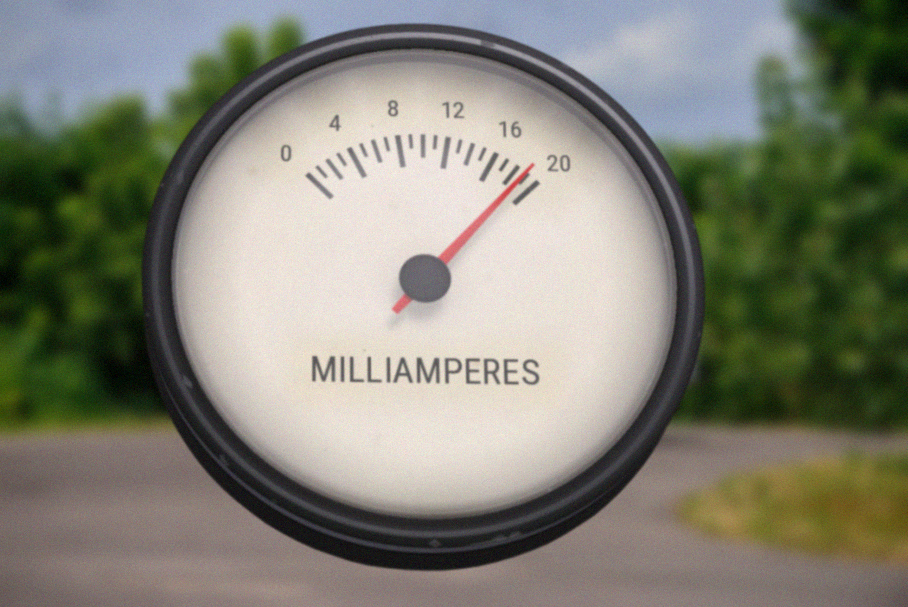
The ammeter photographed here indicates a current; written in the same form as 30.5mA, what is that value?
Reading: 19mA
